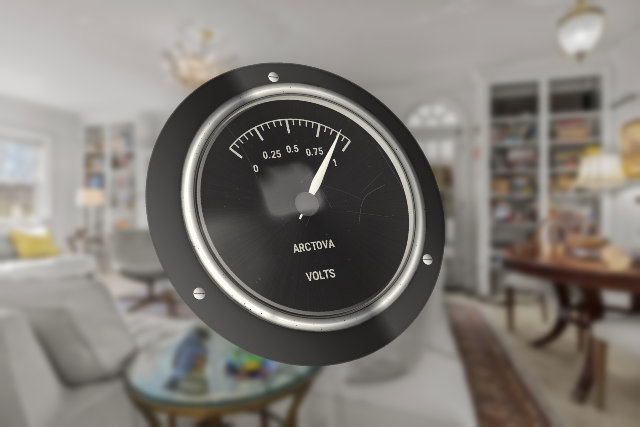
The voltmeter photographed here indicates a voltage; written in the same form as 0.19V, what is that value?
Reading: 0.9V
